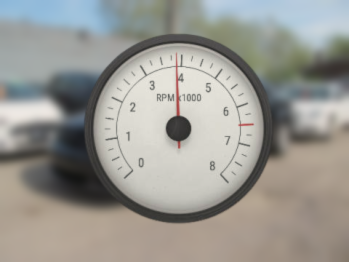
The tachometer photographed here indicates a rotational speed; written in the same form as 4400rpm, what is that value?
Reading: 3875rpm
